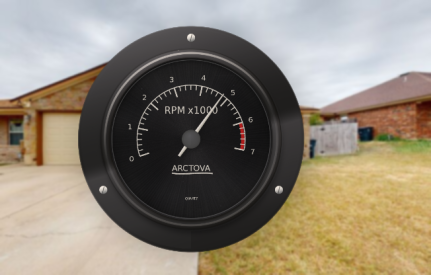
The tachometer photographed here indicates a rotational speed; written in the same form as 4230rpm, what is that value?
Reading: 4800rpm
